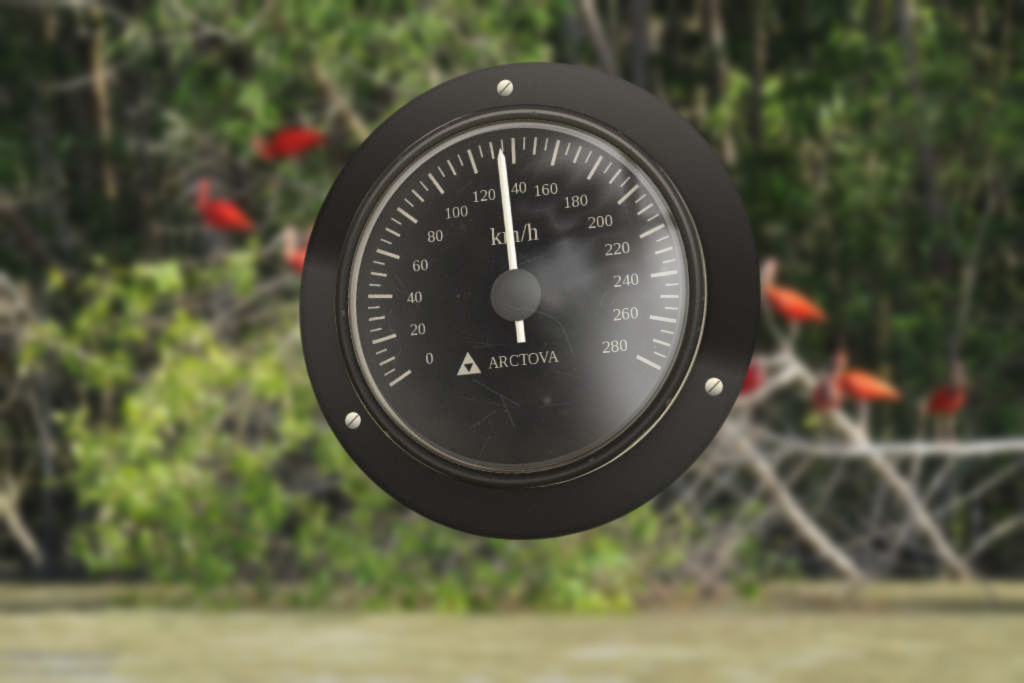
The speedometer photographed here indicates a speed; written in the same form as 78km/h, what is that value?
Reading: 135km/h
